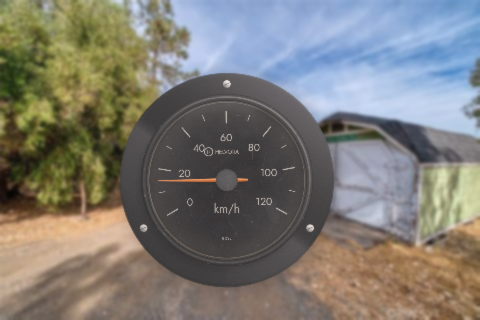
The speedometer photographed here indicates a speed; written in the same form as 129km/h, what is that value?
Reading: 15km/h
